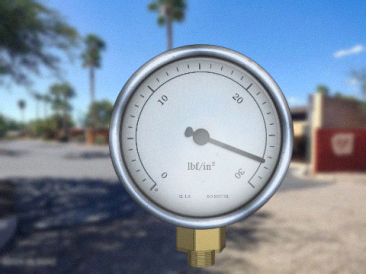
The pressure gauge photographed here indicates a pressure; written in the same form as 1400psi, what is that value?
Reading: 27.5psi
